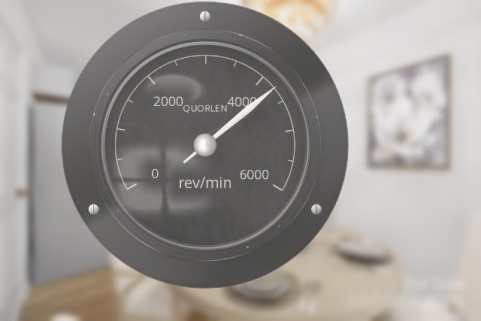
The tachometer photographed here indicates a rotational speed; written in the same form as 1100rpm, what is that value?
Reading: 4250rpm
